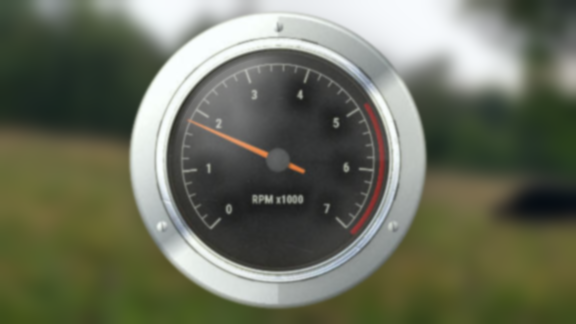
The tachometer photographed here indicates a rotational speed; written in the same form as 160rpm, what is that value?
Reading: 1800rpm
